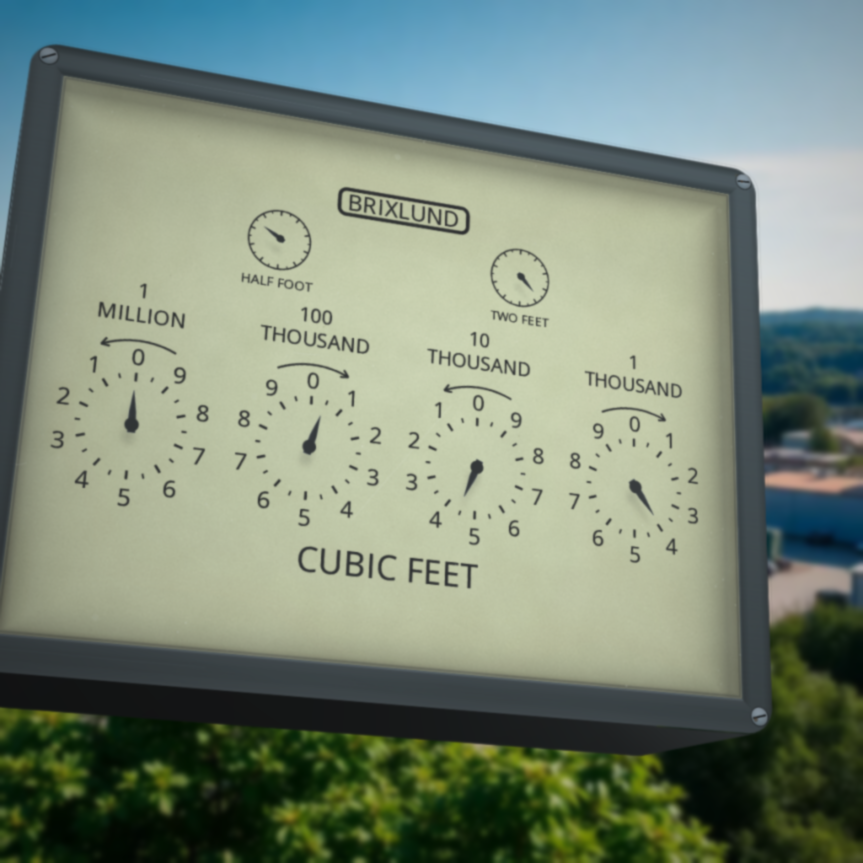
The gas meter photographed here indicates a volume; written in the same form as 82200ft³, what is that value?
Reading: 4400ft³
